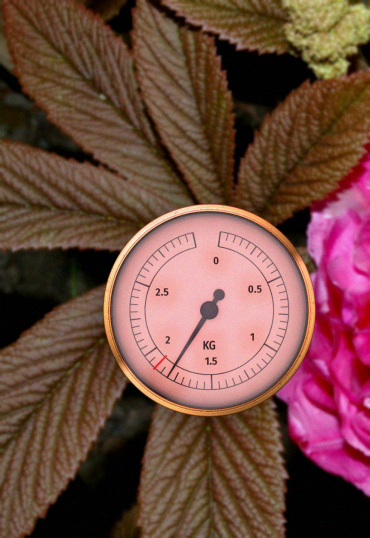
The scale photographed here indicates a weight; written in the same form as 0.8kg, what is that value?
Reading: 1.8kg
